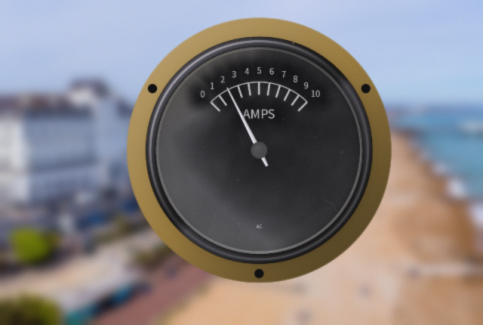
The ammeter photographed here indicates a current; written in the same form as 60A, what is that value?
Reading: 2A
